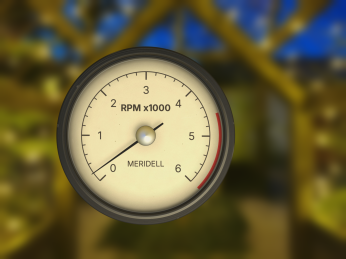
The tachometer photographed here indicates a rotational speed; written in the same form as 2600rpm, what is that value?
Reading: 200rpm
